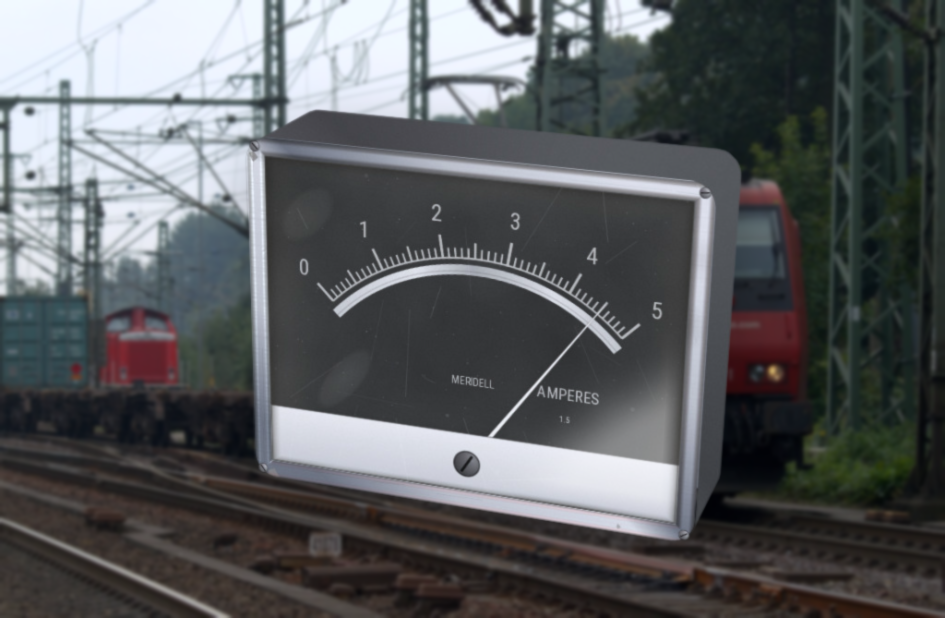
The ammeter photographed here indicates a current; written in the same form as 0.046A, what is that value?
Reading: 4.5A
